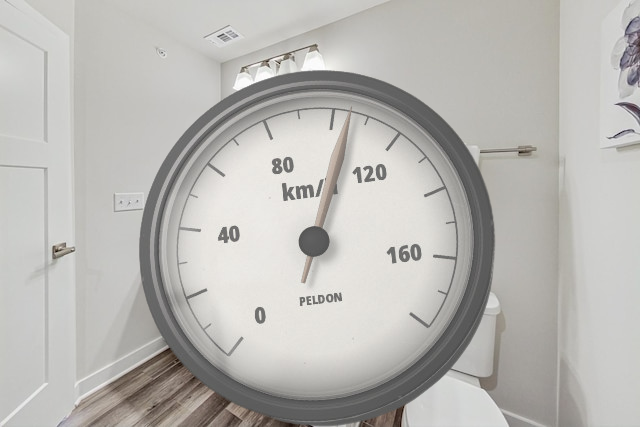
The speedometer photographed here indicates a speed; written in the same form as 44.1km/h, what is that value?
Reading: 105km/h
